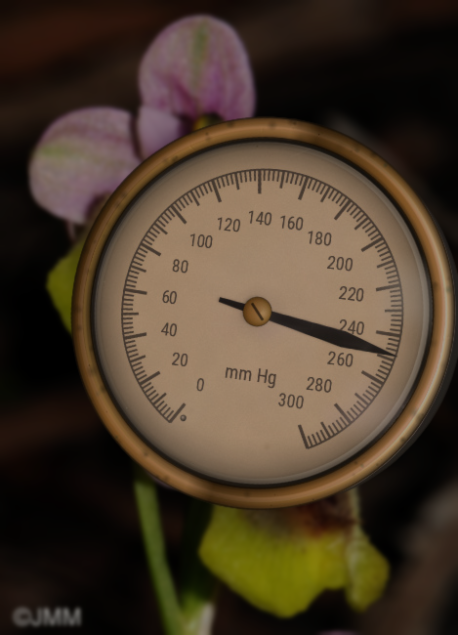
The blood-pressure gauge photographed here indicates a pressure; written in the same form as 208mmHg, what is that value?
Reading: 248mmHg
